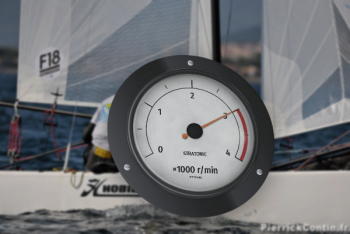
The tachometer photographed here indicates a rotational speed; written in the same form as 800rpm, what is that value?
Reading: 3000rpm
